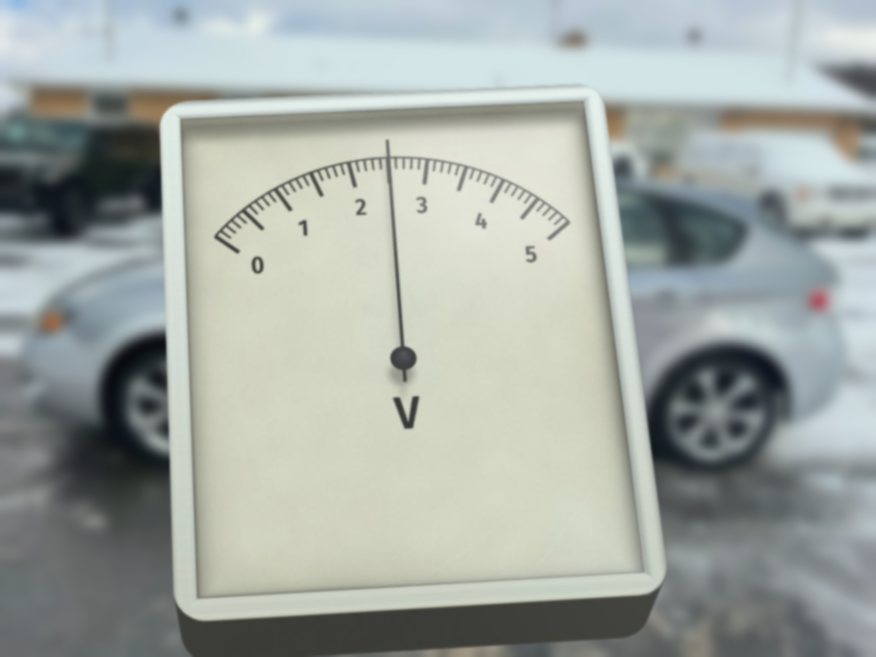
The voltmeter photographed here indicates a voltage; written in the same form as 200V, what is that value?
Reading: 2.5V
